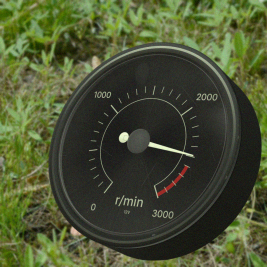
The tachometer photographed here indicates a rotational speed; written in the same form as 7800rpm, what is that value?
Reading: 2500rpm
